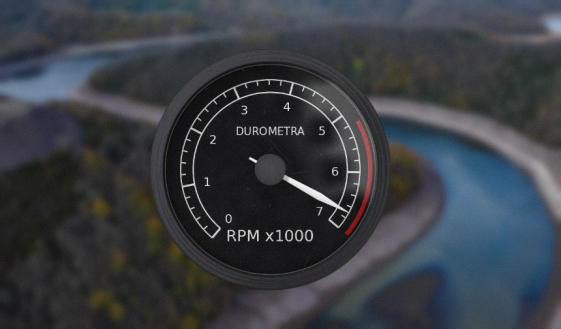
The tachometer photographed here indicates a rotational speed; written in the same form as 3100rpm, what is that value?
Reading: 6700rpm
